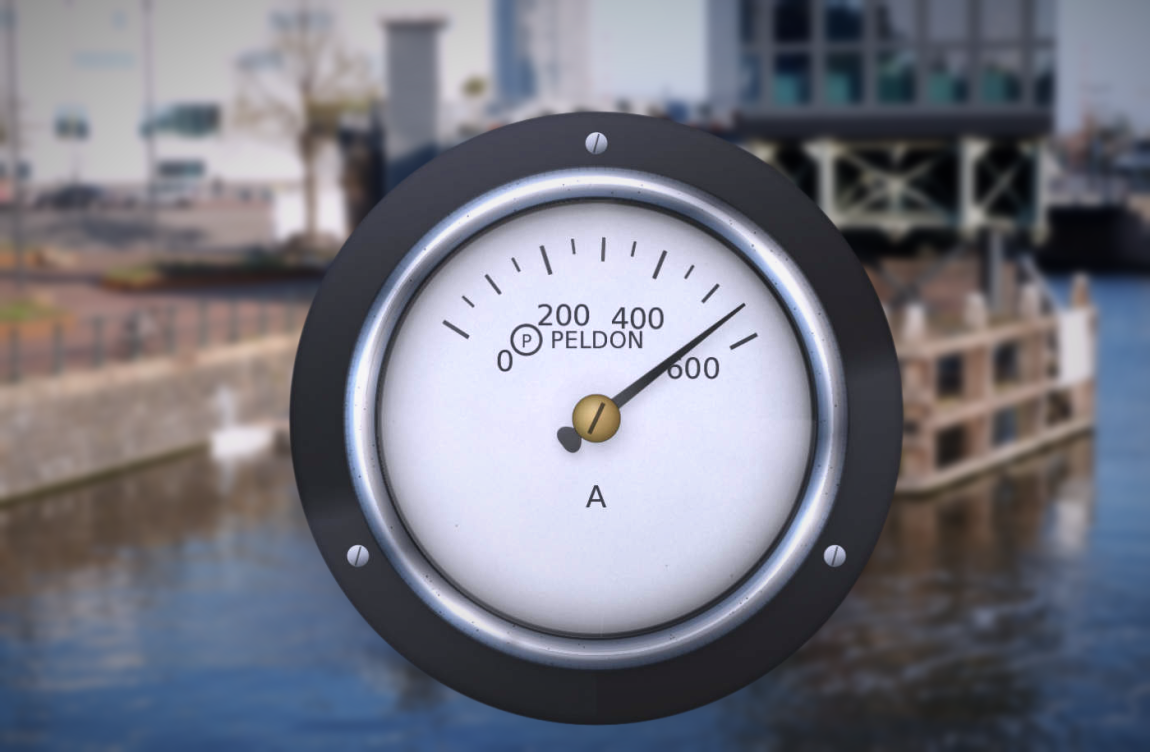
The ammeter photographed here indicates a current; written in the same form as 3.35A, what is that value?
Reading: 550A
